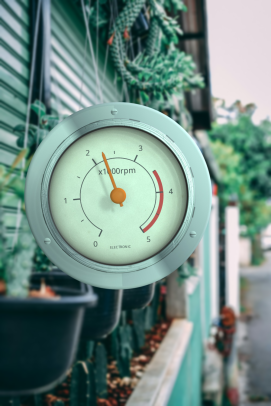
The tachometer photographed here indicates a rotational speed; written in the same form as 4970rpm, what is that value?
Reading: 2250rpm
